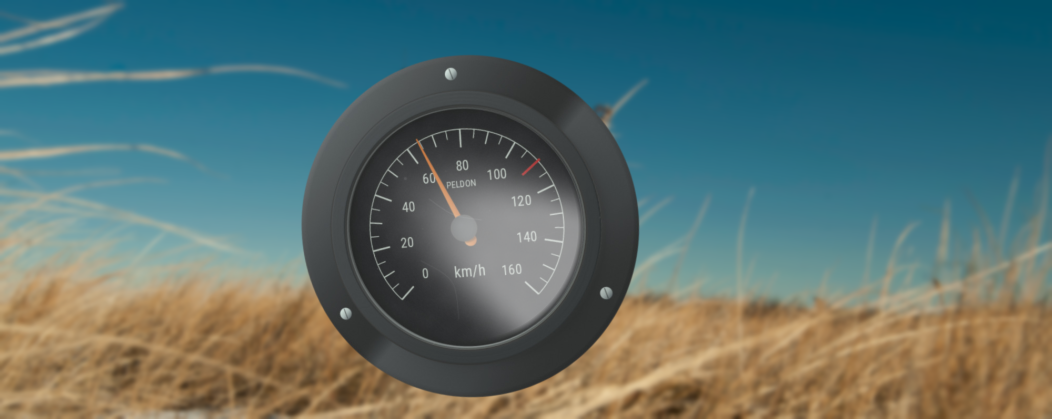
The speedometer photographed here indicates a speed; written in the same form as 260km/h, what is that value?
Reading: 65km/h
